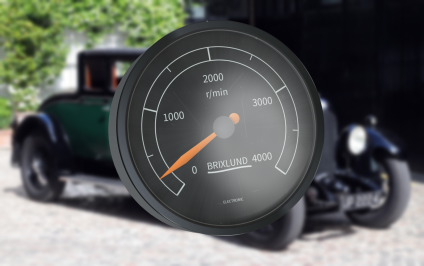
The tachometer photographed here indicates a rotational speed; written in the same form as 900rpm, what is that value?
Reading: 250rpm
